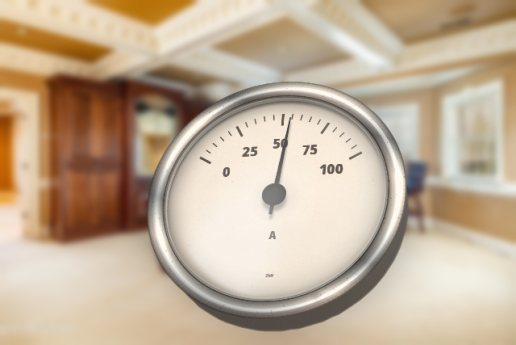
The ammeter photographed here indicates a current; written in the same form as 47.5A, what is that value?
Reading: 55A
